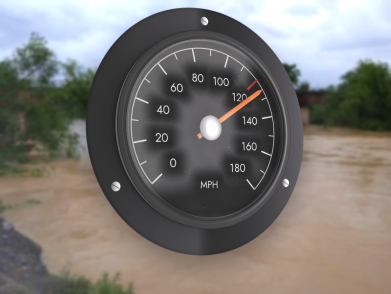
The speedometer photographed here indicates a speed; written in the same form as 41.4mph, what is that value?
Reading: 125mph
